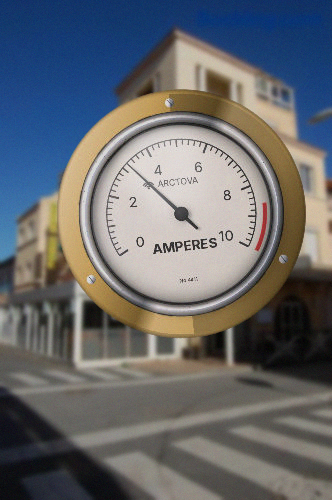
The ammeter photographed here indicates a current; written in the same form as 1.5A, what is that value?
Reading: 3.2A
